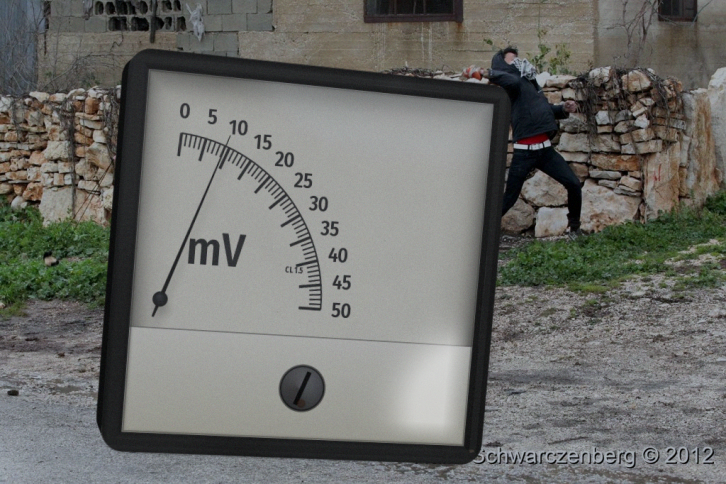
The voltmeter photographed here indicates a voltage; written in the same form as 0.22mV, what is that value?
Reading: 9mV
